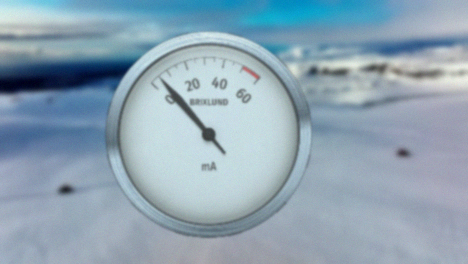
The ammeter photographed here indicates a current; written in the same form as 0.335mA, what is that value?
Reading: 5mA
